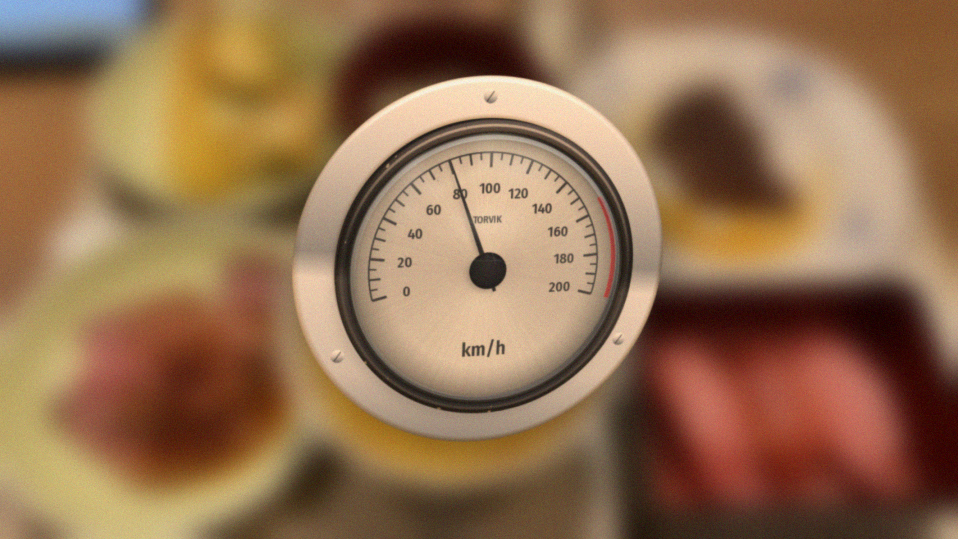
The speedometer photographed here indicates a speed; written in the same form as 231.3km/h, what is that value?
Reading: 80km/h
